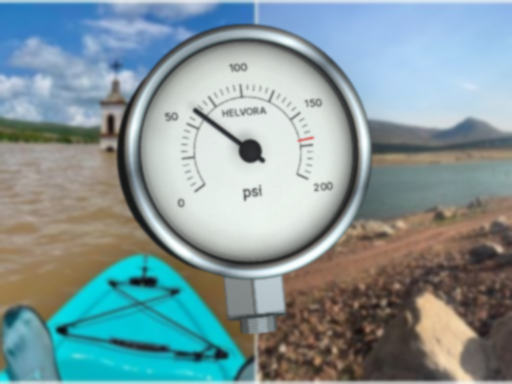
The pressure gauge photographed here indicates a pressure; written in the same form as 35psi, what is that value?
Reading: 60psi
